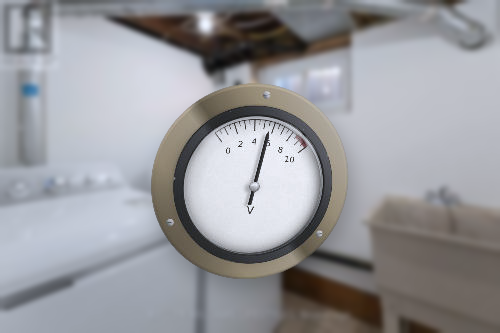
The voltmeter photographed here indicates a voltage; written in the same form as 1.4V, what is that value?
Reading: 5.5V
